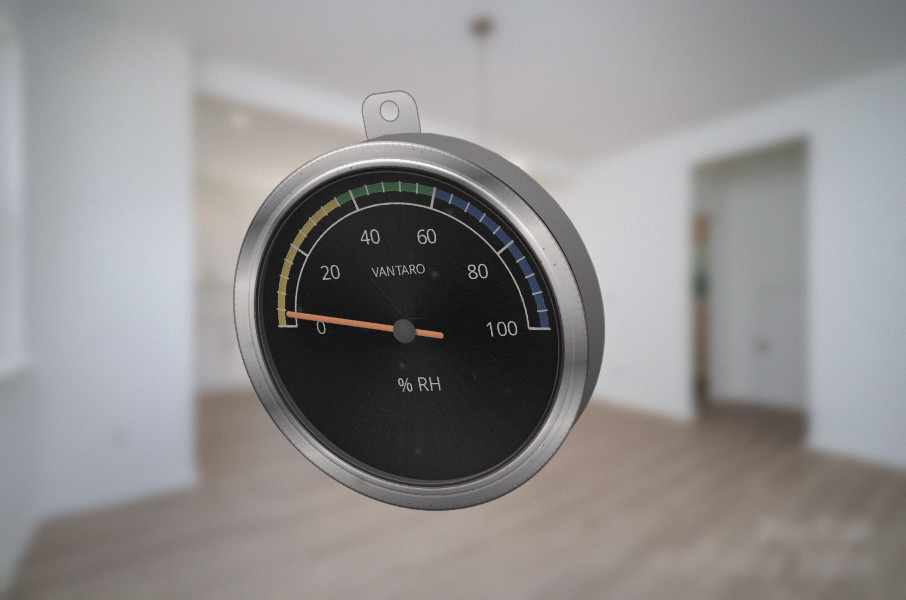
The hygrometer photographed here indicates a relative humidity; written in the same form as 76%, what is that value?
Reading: 4%
